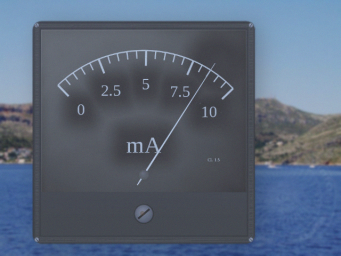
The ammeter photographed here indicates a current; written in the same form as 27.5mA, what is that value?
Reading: 8.5mA
